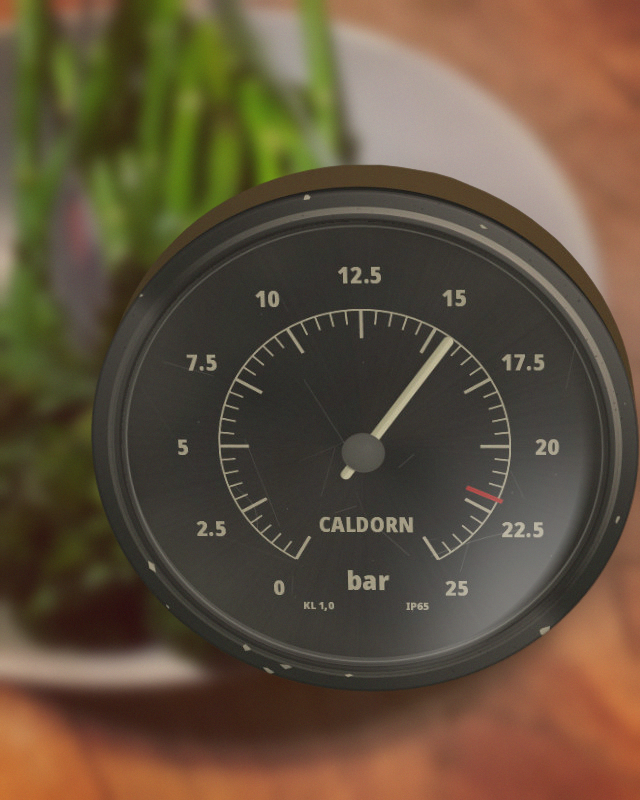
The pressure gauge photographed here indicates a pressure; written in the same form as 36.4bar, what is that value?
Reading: 15.5bar
